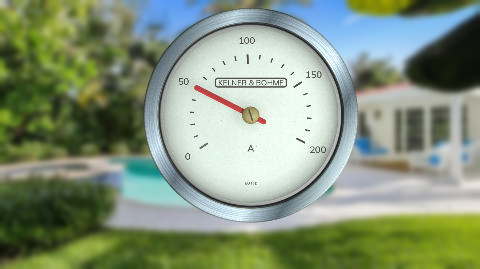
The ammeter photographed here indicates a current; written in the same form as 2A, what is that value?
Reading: 50A
